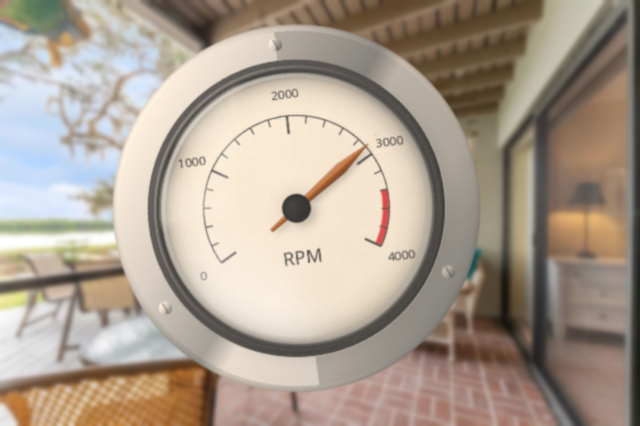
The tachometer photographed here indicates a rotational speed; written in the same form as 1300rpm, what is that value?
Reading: 2900rpm
